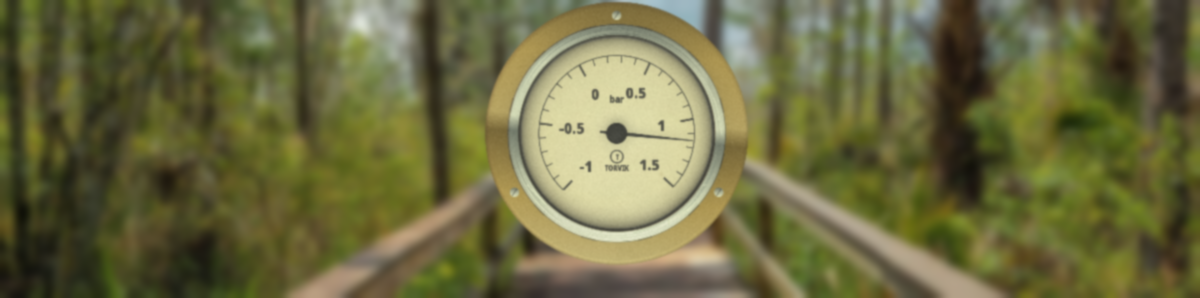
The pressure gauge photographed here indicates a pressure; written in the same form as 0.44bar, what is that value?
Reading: 1.15bar
